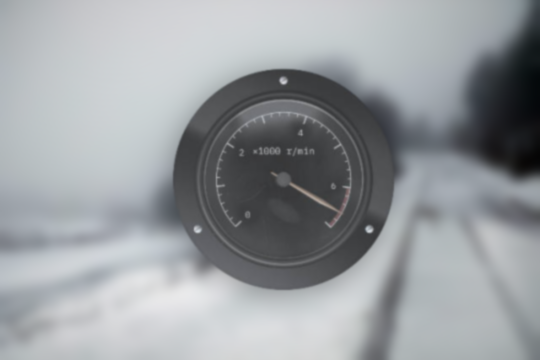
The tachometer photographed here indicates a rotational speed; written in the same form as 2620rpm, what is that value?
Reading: 6600rpm
